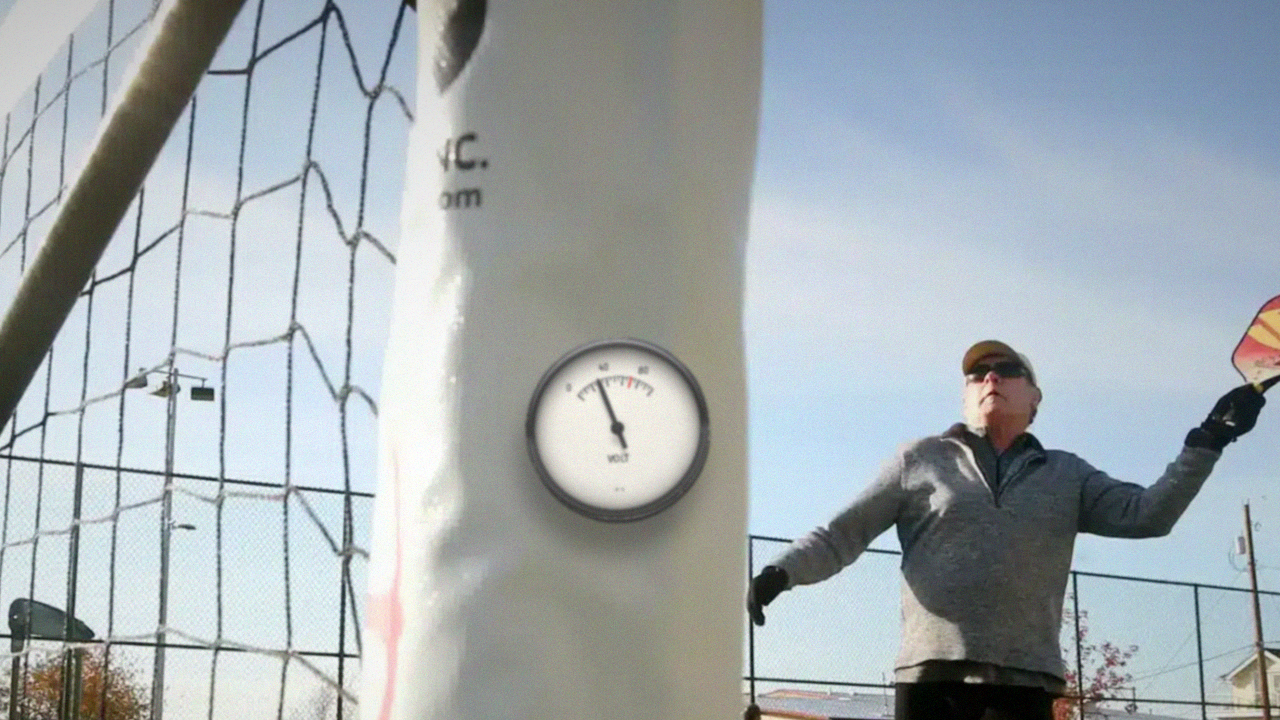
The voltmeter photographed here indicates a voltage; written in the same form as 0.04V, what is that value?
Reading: 30V
